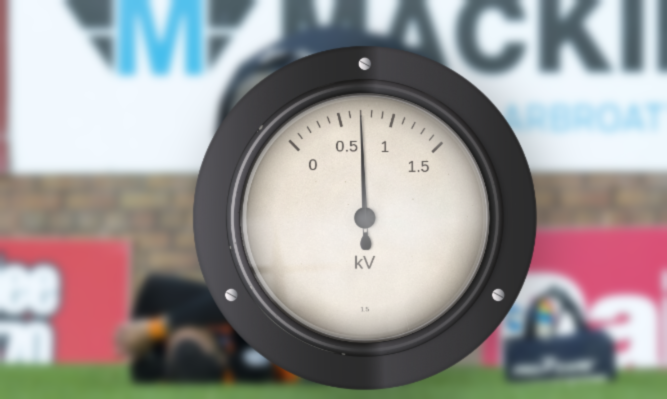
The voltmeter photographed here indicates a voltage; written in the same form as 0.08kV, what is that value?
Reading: 0.7kV
